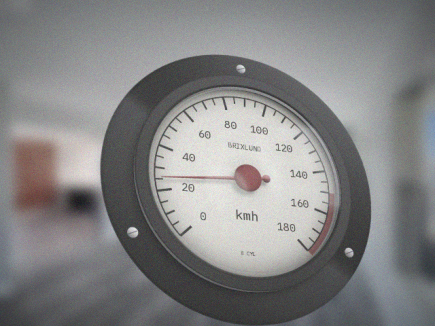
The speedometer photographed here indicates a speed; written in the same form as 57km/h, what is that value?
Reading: 25km/h
